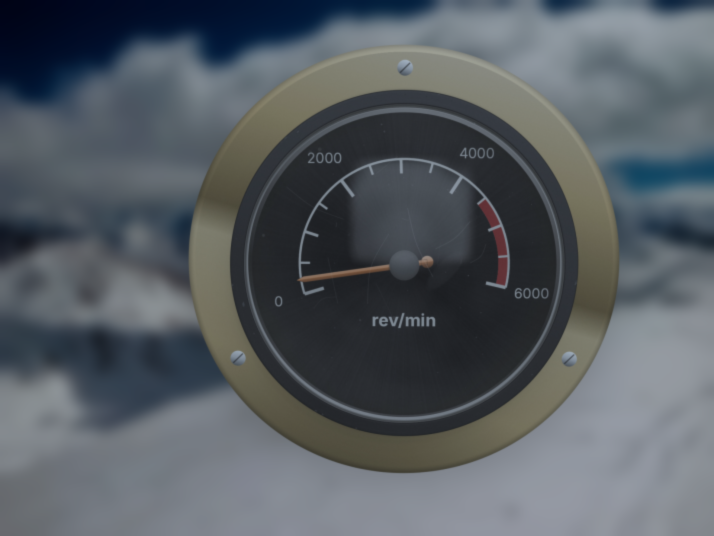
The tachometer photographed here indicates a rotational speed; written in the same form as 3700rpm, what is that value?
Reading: 250rpm
